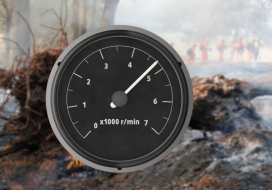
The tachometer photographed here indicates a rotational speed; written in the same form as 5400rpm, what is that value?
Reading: 4750rpm
